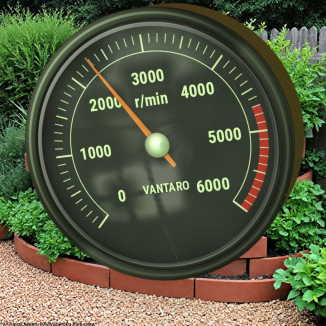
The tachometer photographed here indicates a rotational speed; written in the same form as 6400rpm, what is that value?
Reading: 2300rpm
